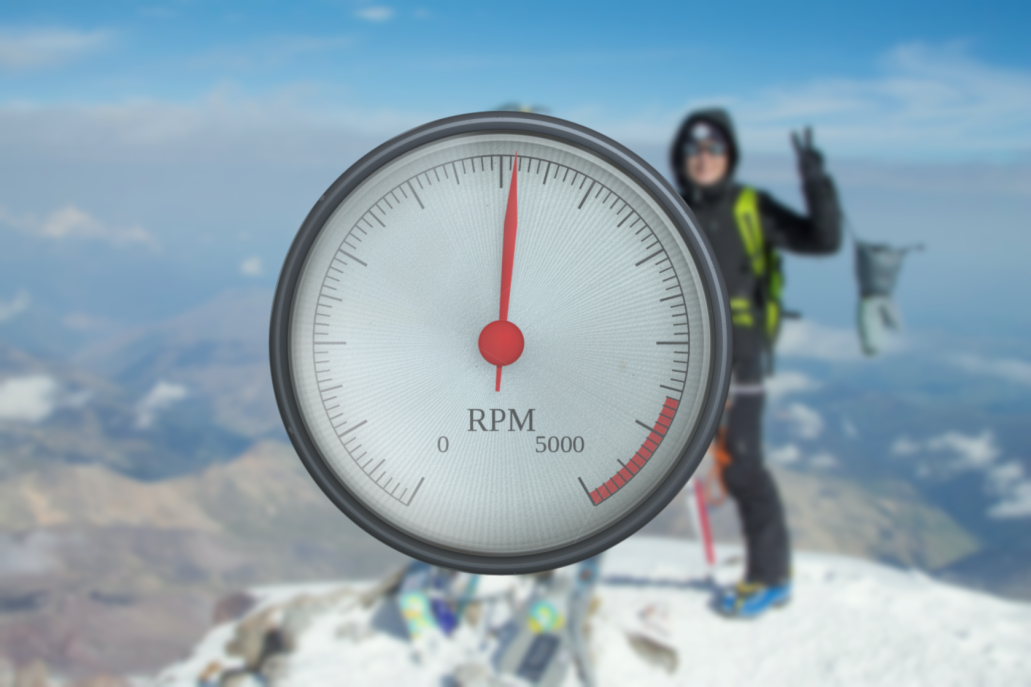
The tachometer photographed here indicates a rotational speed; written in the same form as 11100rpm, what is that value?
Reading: 2575rpm
